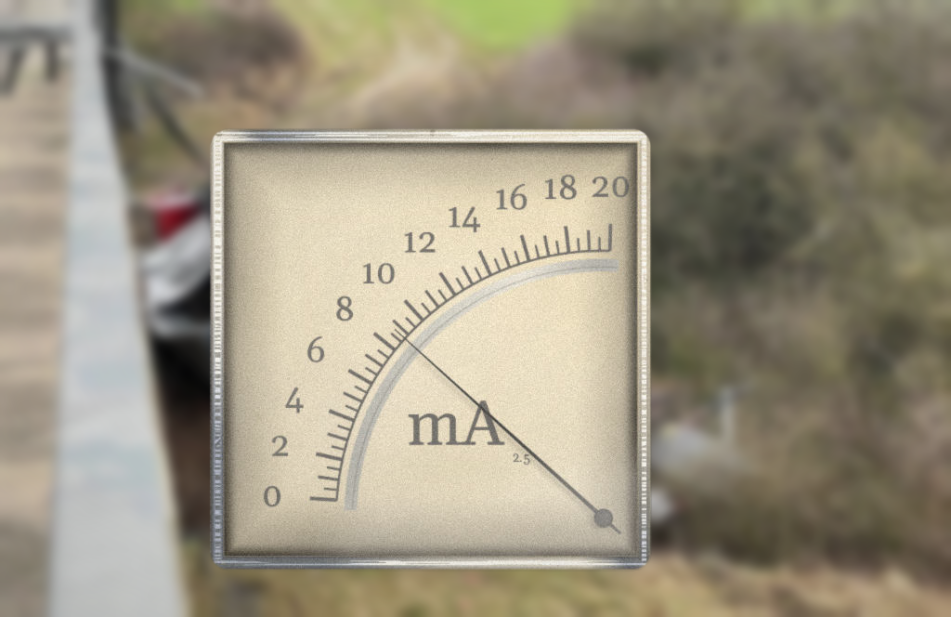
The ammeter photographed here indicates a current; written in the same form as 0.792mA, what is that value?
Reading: 8.75mA
